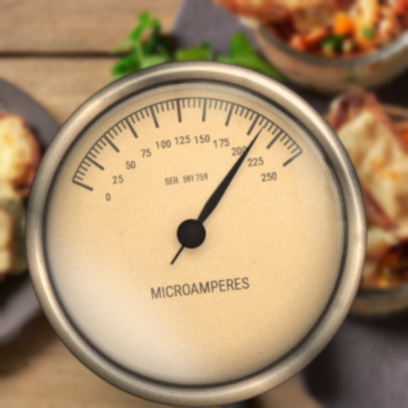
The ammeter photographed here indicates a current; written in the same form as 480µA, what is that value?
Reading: 210µA
